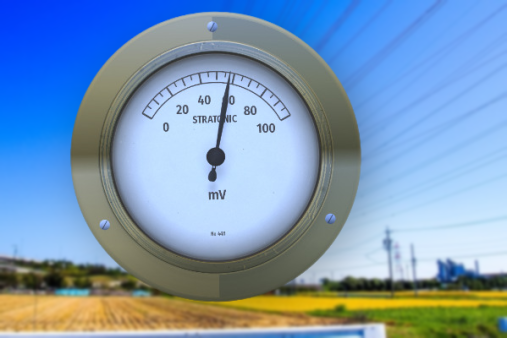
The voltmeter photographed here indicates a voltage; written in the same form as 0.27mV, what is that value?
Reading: 57.5mV
